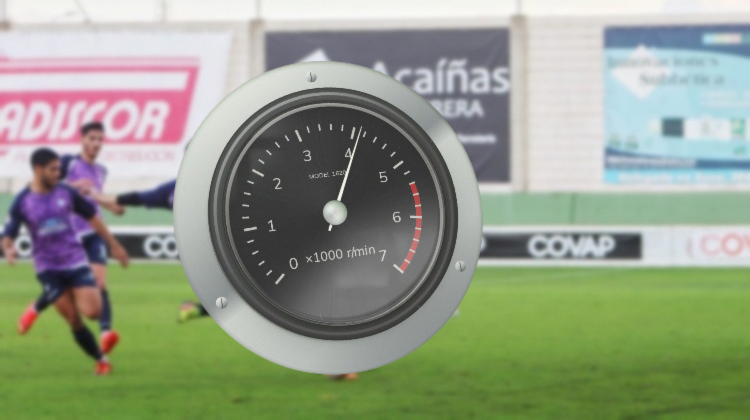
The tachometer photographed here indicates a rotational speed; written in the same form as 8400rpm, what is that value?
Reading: 4100rpm
